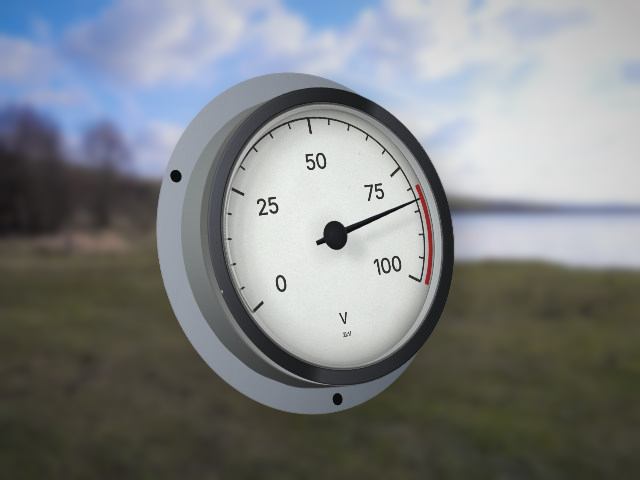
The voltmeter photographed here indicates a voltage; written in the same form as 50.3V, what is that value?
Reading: 82.5V
